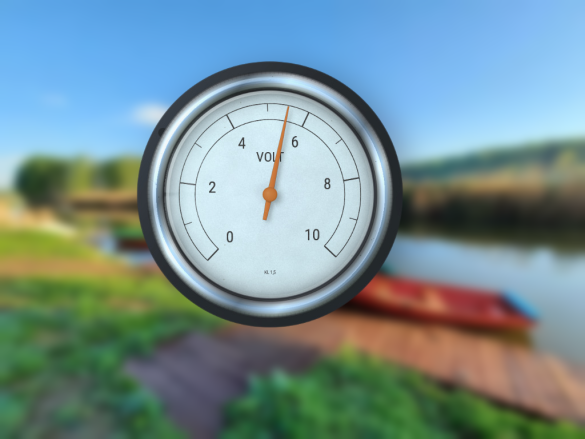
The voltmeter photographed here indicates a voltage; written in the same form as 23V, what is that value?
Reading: 5.5V
